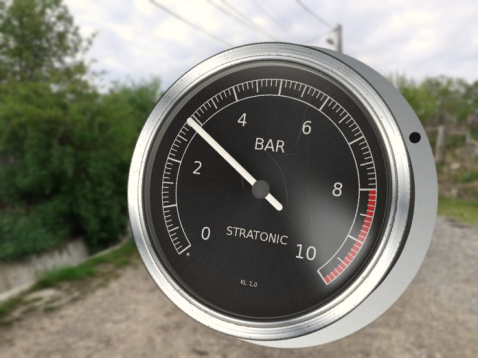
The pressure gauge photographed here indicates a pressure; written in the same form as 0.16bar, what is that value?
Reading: 2.9bar
